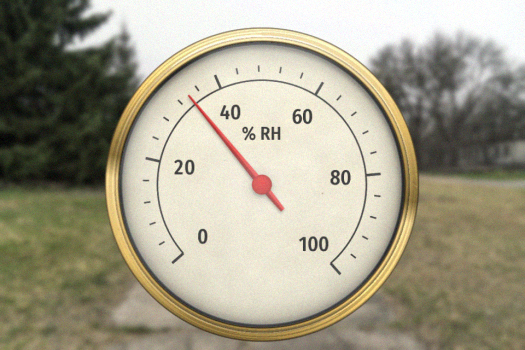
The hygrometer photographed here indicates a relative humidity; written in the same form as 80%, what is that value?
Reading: 34%
